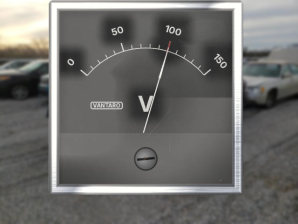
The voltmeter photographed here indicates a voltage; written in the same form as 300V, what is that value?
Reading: 100V
